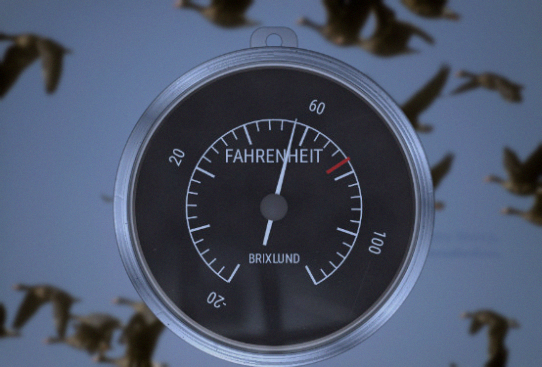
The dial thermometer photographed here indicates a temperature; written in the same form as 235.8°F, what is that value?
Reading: 56°F
